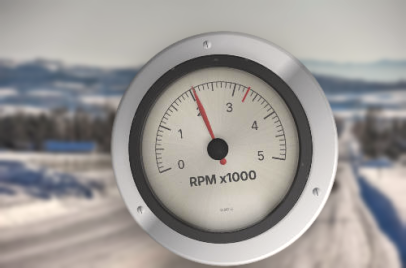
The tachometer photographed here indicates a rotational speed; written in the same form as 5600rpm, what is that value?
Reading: 2100rpm
